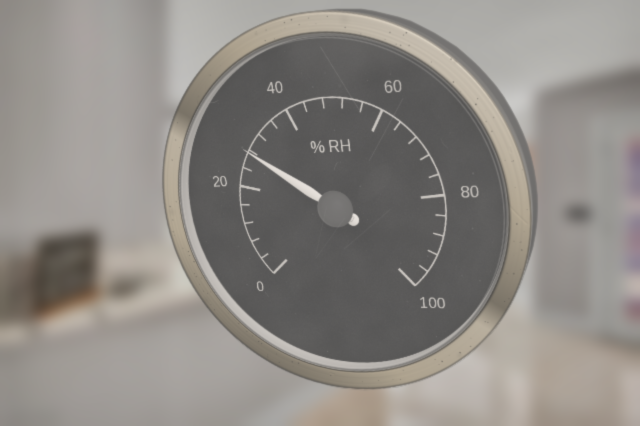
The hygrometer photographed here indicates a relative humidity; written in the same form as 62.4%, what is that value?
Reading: 28%
